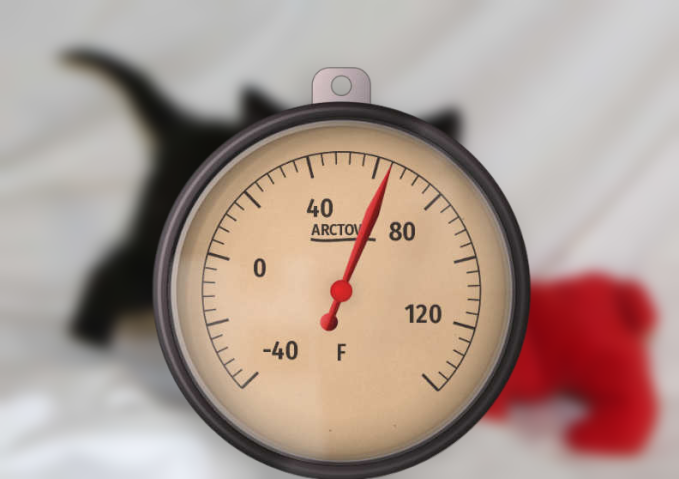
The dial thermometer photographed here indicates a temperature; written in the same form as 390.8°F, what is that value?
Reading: 64°F
